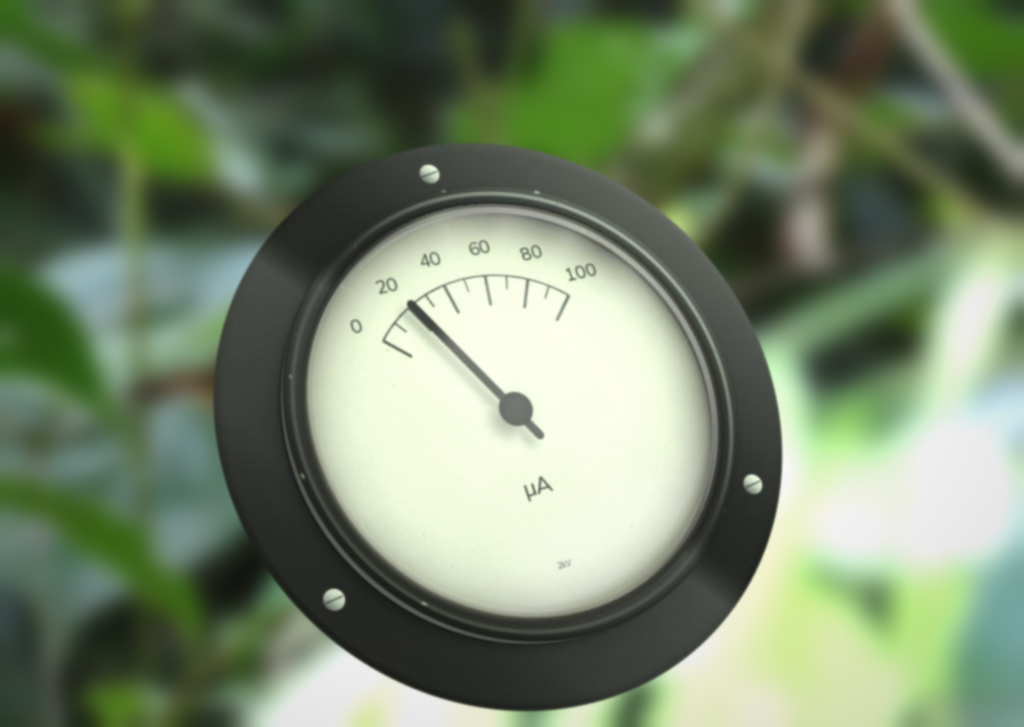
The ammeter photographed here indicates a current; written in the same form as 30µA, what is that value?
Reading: 20µA
